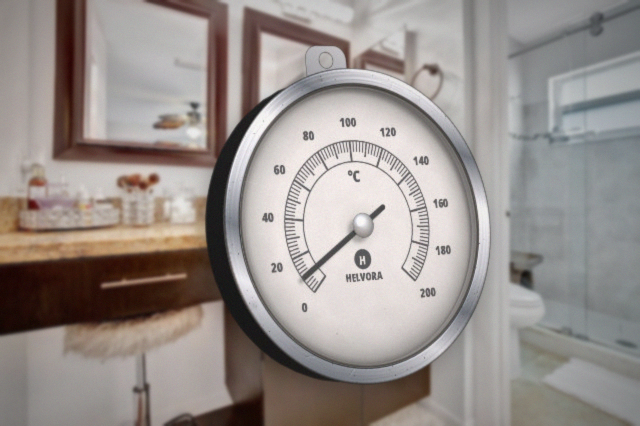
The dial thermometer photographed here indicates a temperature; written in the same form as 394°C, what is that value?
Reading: 10°C
